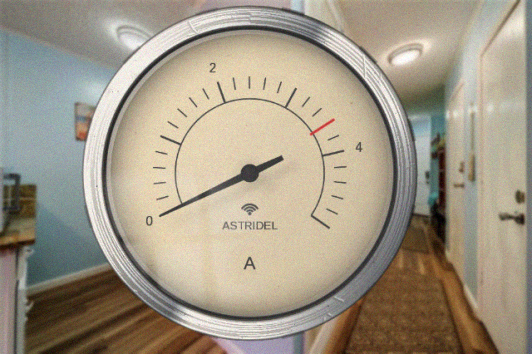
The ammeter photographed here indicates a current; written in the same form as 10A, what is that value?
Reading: 0A
